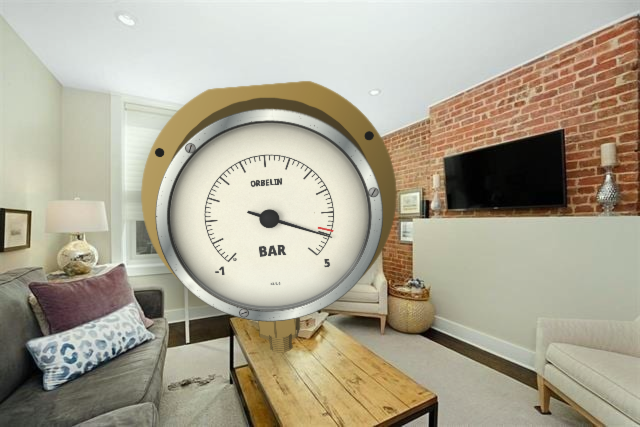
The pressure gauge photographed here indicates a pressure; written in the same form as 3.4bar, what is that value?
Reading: 4.5bar
